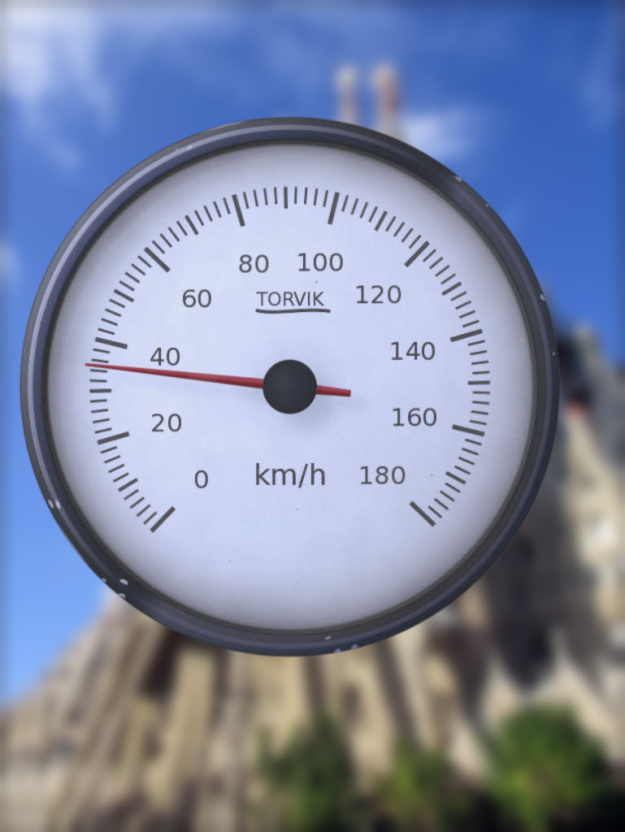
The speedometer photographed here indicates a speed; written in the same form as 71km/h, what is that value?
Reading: 35km/h
